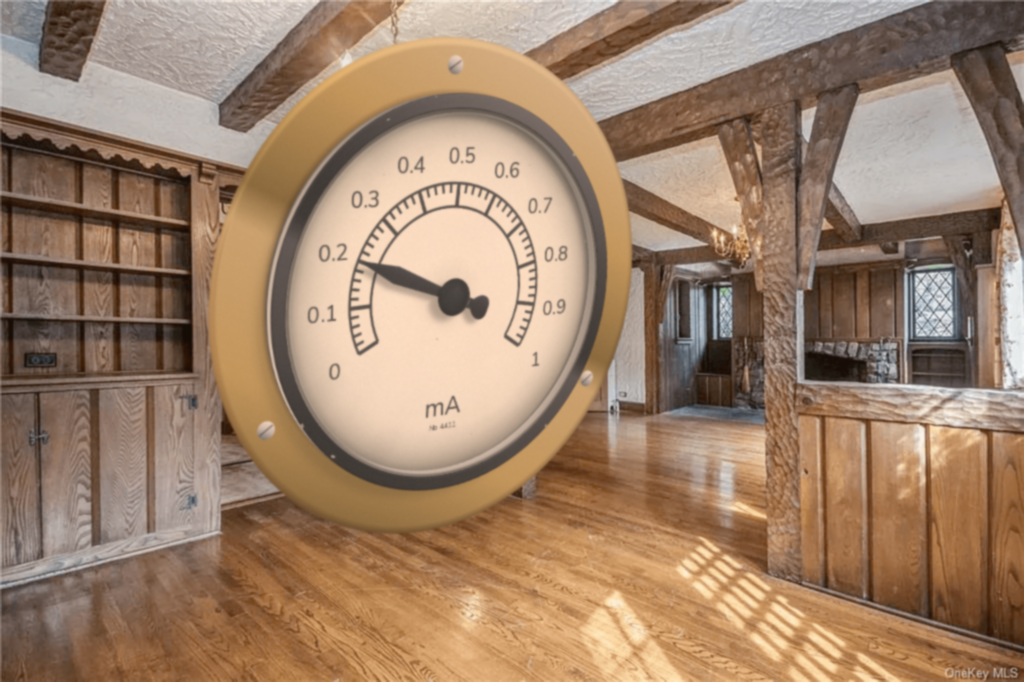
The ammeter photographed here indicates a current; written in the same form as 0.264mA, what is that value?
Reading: 0.2mA
